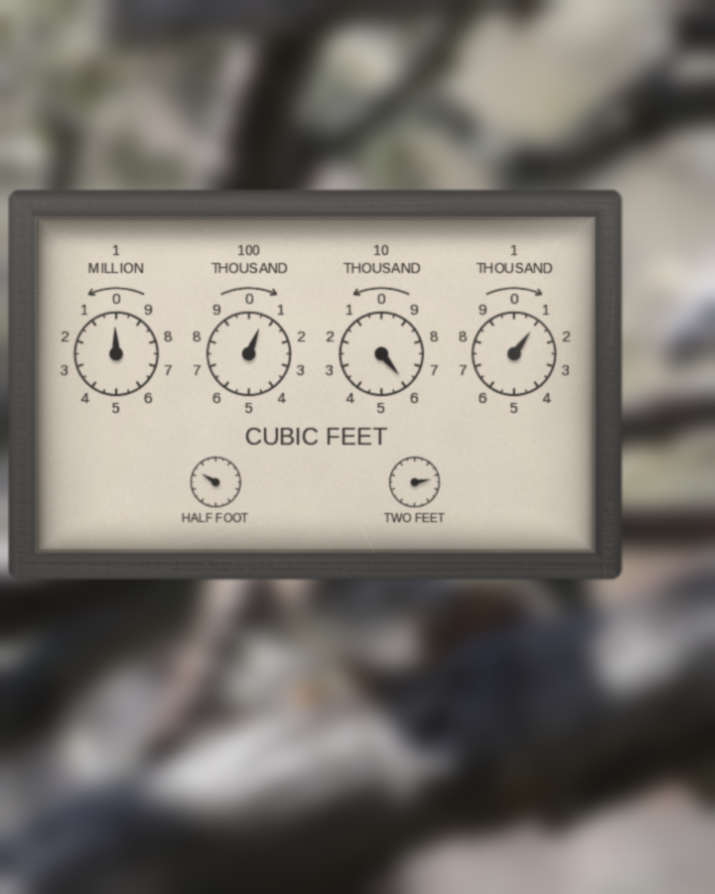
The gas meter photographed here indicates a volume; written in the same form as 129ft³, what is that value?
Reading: 6100ft³
